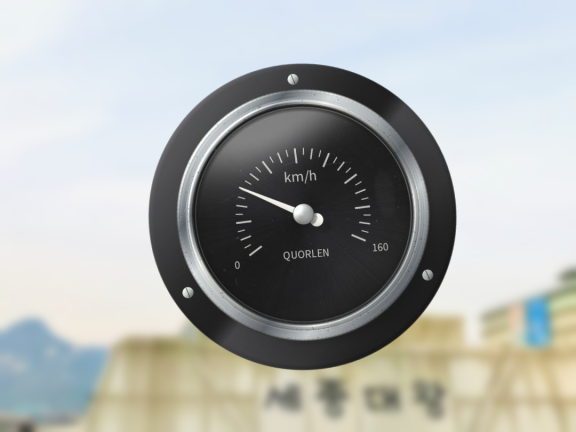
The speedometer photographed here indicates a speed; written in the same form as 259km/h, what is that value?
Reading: 40km/h
